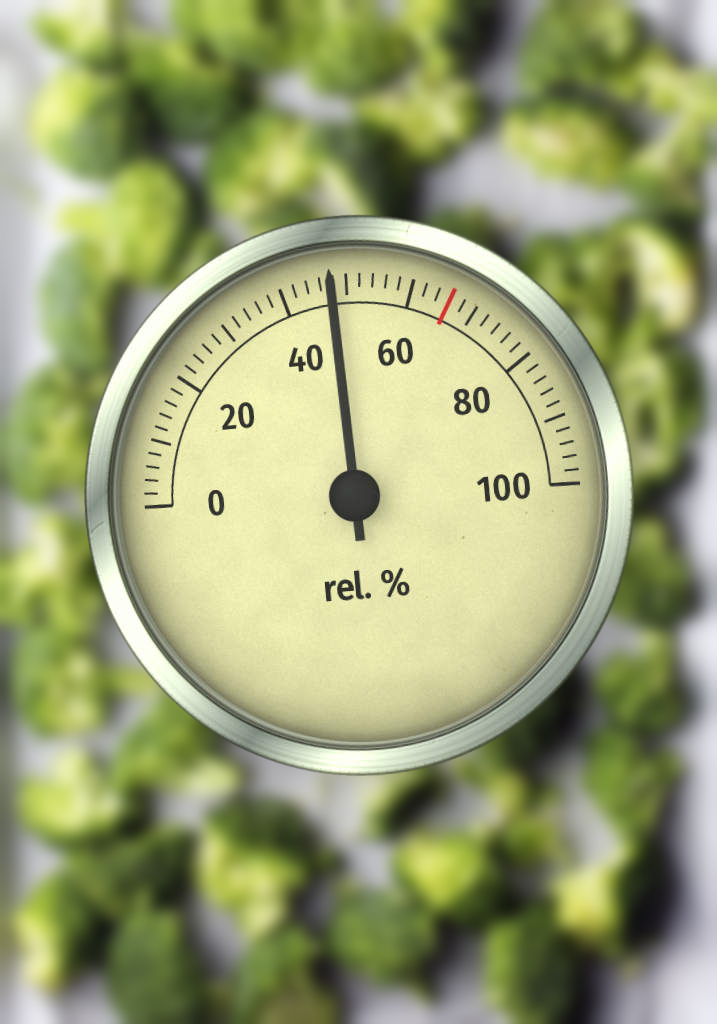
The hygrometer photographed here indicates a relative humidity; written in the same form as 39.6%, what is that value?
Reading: 48%
